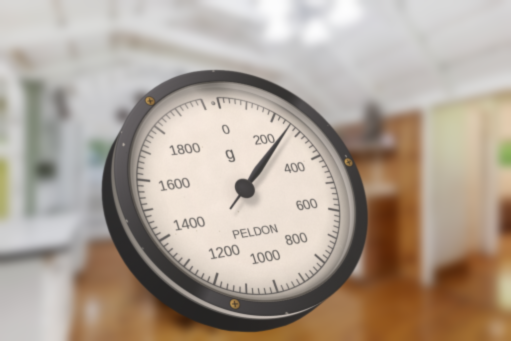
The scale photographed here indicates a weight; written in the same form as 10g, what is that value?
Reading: 260g
